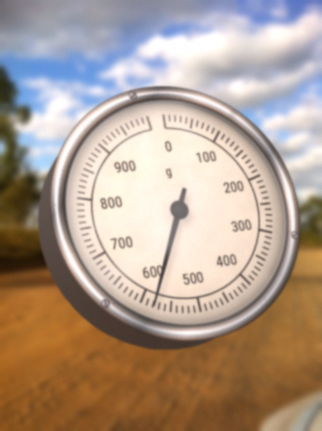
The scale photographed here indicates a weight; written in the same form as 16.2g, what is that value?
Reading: 580g
